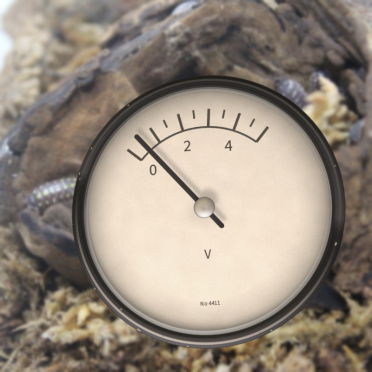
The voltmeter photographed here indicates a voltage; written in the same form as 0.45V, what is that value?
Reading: 0.5V
